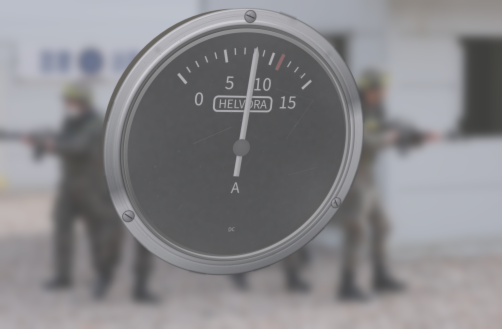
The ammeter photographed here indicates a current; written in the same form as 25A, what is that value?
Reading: 8A
